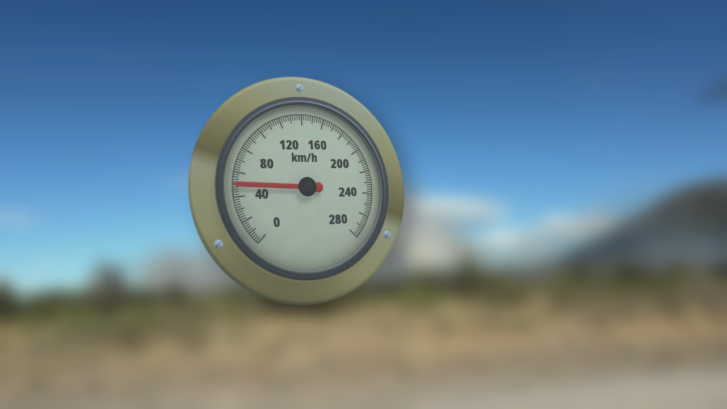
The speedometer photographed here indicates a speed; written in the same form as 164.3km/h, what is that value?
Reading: 50km/h
